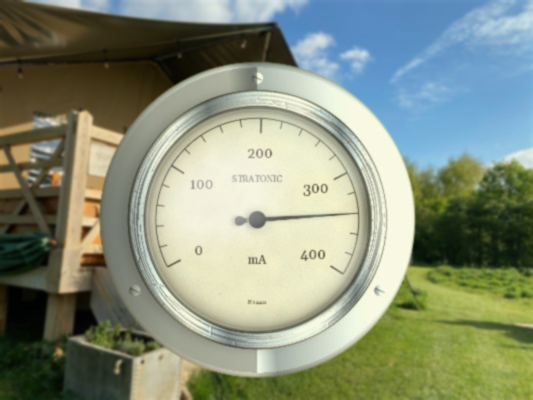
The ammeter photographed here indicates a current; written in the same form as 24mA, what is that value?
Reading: 340mA
